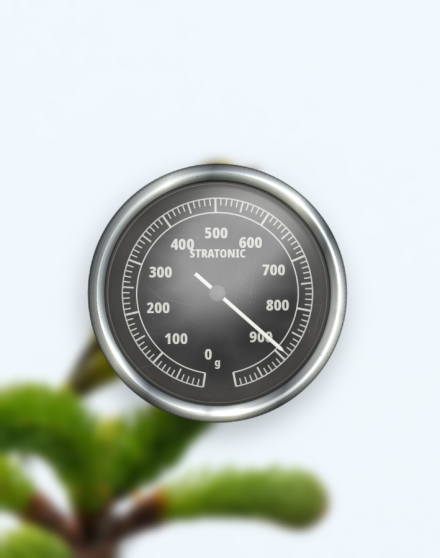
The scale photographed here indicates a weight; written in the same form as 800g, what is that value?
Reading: 890g
